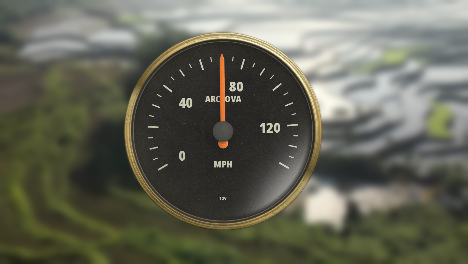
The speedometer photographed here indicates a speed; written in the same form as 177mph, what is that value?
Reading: 70mph
